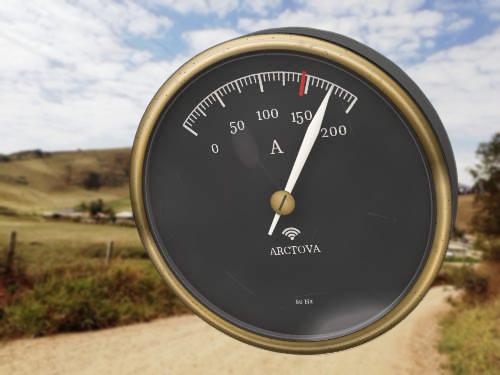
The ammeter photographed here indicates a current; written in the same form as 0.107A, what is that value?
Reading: 175A
